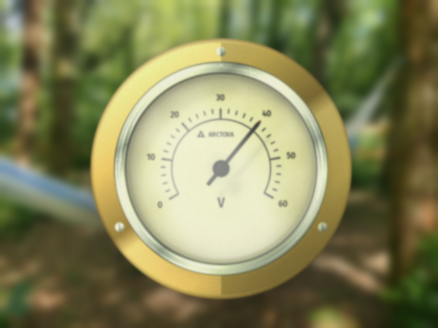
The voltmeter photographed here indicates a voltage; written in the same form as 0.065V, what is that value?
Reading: 40V
